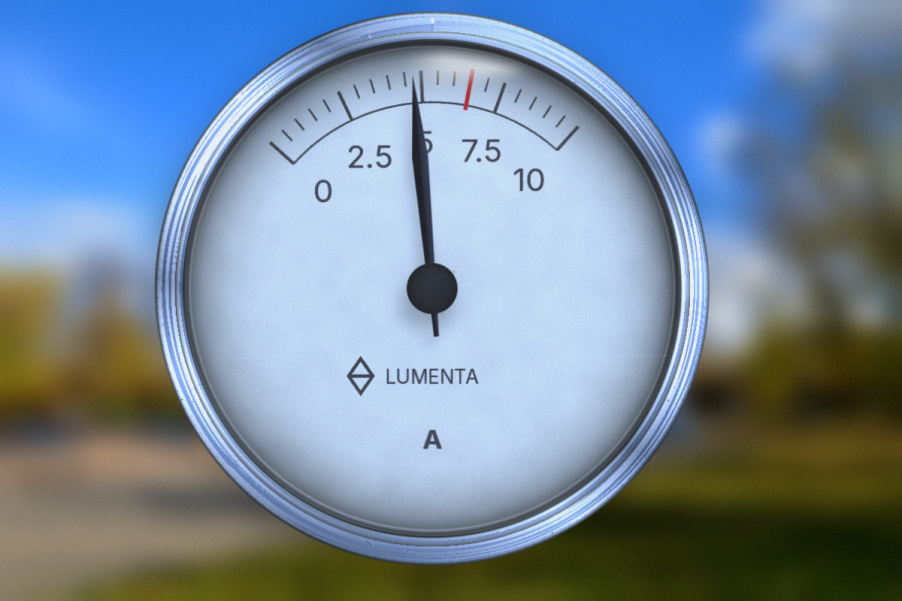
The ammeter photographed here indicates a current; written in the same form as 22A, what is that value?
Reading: 4.75A
